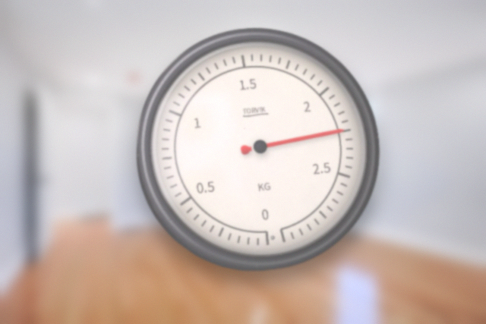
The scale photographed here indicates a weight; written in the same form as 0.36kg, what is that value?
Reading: 2.25kg
